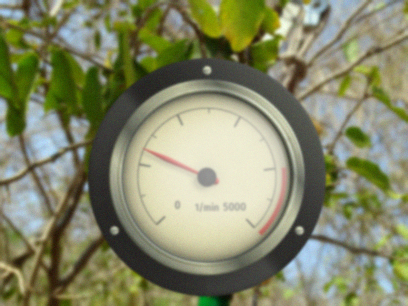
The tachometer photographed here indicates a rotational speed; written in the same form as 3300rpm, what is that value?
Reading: 1250rpm
